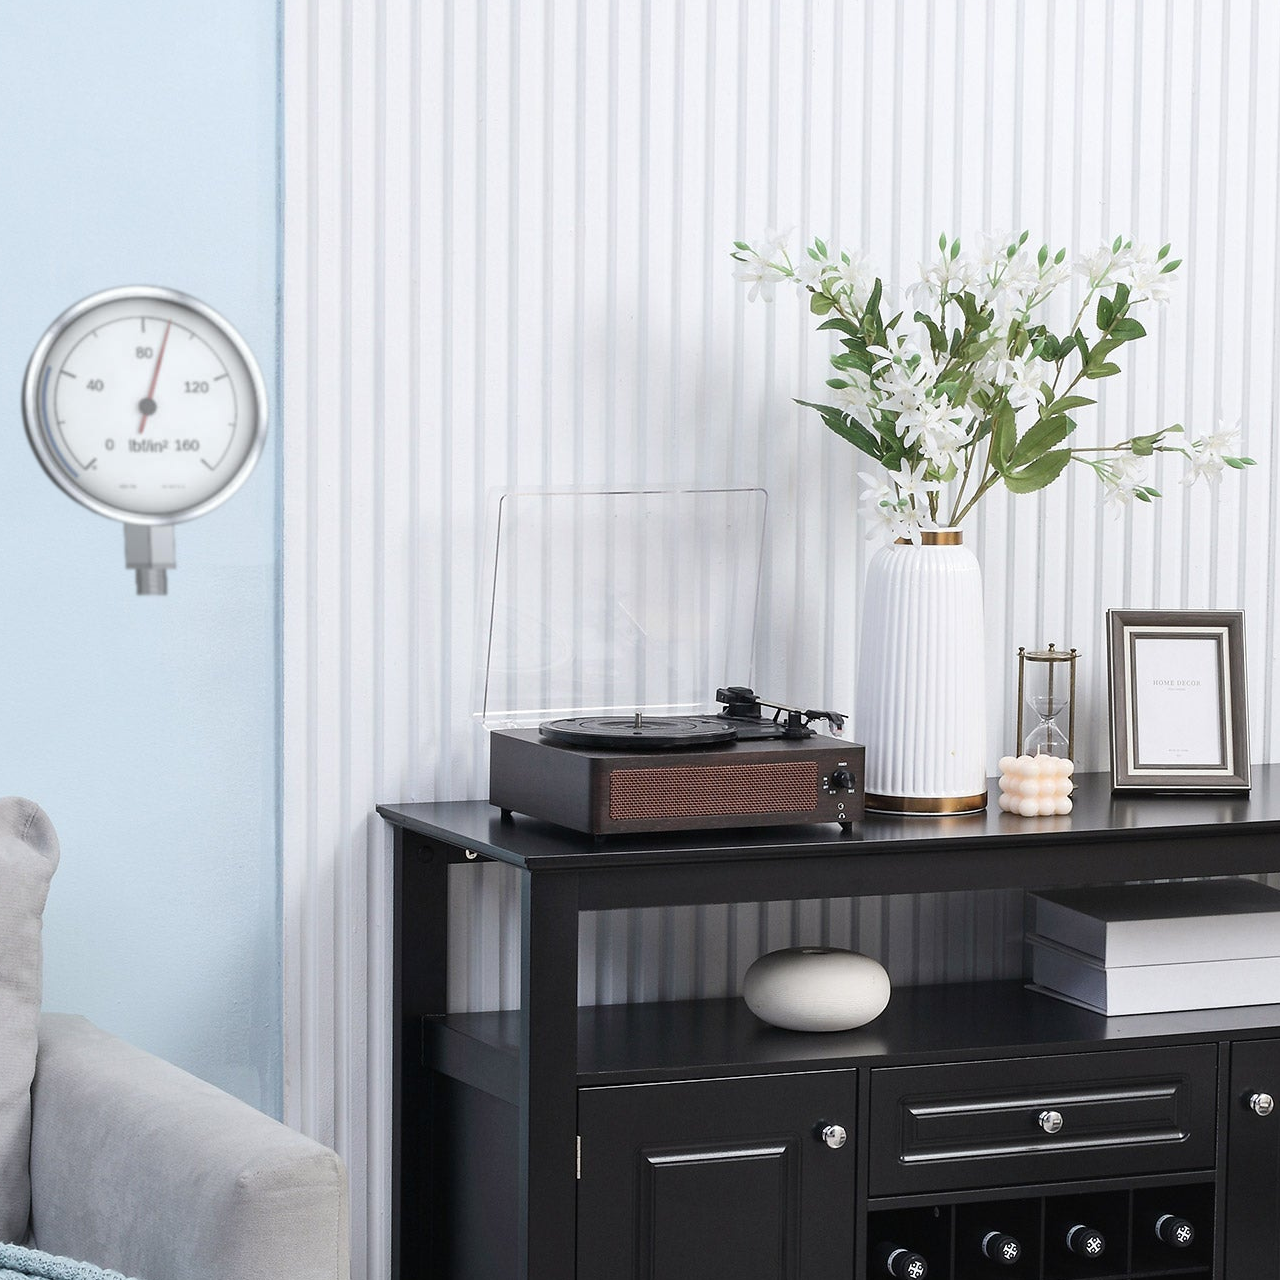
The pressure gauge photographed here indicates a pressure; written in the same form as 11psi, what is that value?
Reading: 90psi
